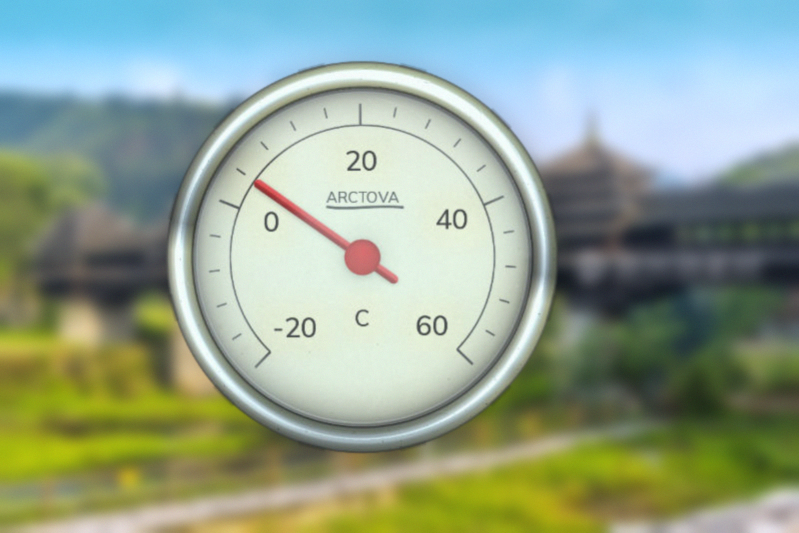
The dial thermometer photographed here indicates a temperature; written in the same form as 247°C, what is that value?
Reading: 4°C
